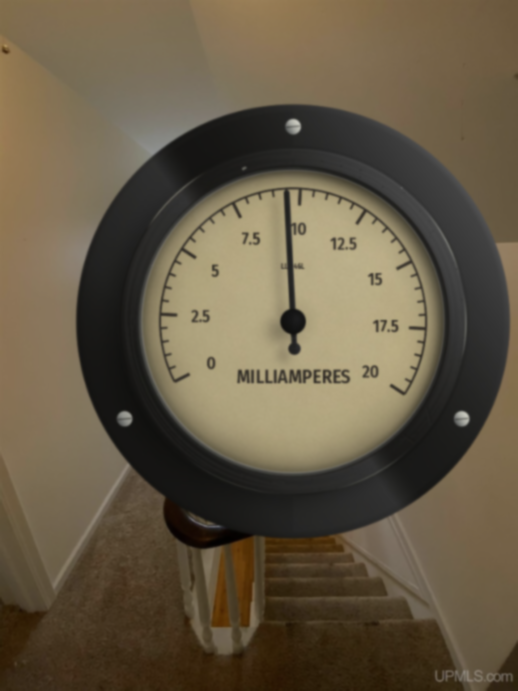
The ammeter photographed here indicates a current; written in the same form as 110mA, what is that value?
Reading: 9.5mA
